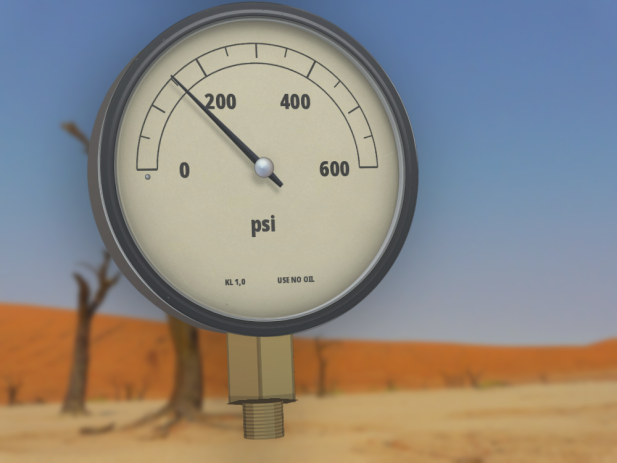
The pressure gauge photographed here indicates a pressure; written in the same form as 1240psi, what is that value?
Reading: 150psi
